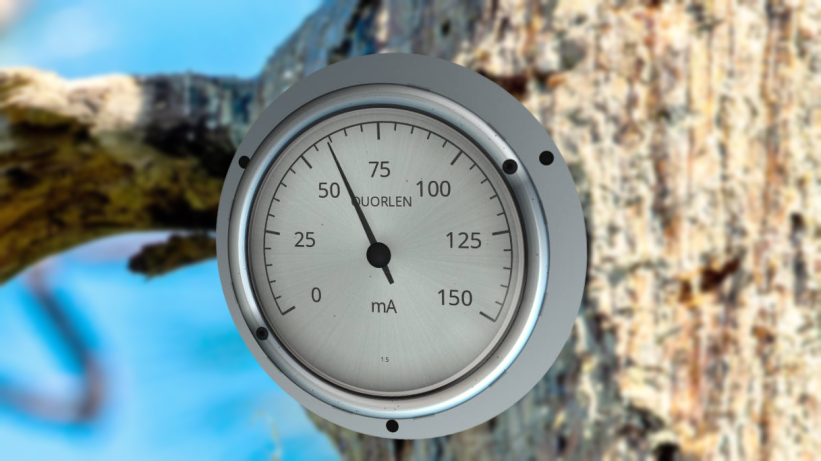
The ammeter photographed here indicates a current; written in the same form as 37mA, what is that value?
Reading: 60mA
